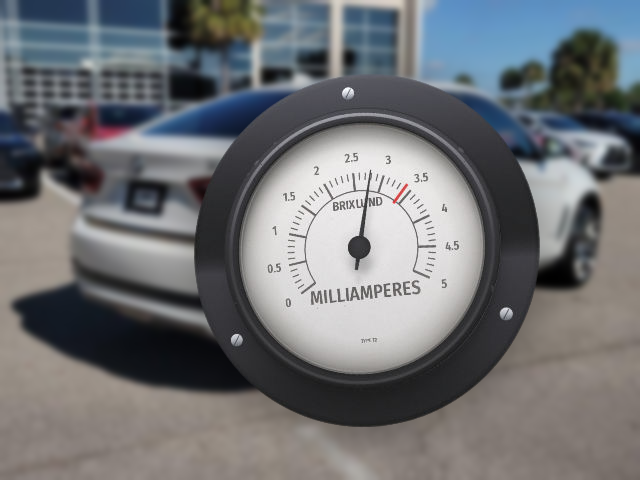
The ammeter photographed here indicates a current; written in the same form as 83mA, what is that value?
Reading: 2.8mA
